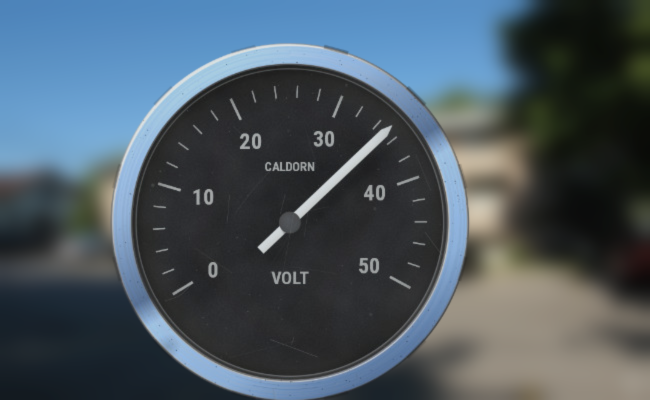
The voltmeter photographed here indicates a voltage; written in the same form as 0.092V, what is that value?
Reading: 35V
